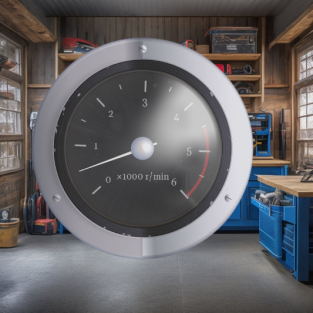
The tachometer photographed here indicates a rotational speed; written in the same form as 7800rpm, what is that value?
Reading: 500rpm
